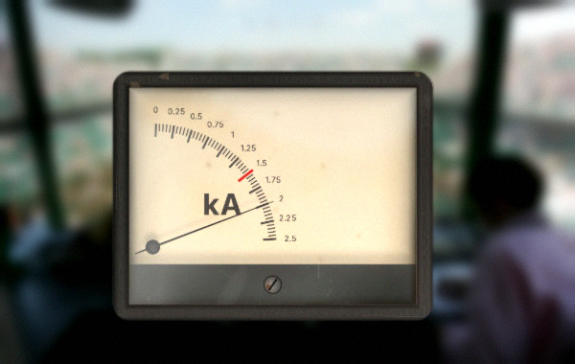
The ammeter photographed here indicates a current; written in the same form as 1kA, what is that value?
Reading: 2kA
